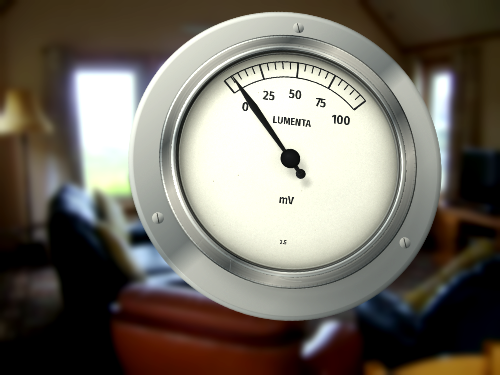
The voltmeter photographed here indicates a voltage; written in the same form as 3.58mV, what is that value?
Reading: 5mV
